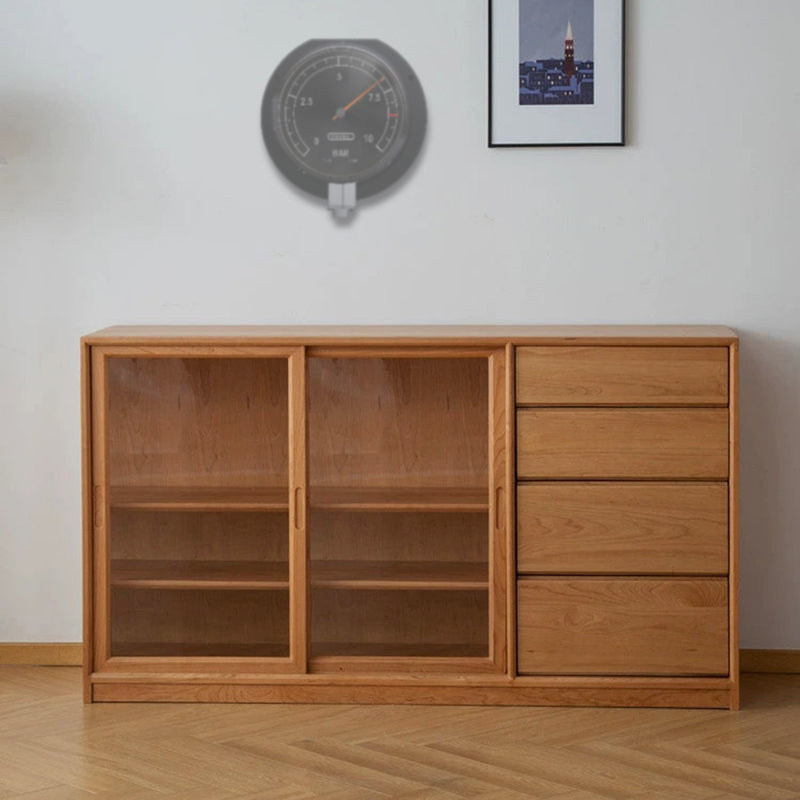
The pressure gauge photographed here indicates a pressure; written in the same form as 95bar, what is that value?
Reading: 7bar
